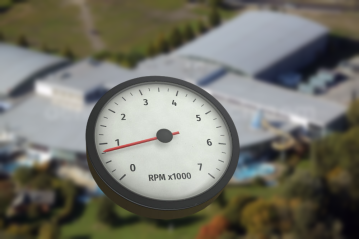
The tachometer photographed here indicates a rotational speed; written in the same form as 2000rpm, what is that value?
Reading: 750rpm
